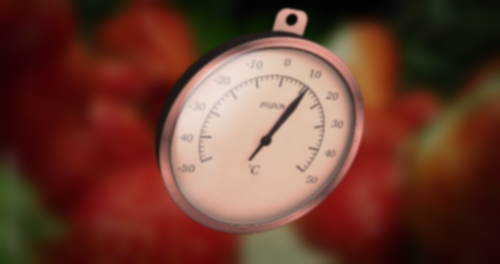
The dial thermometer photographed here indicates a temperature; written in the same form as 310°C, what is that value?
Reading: 10°C
